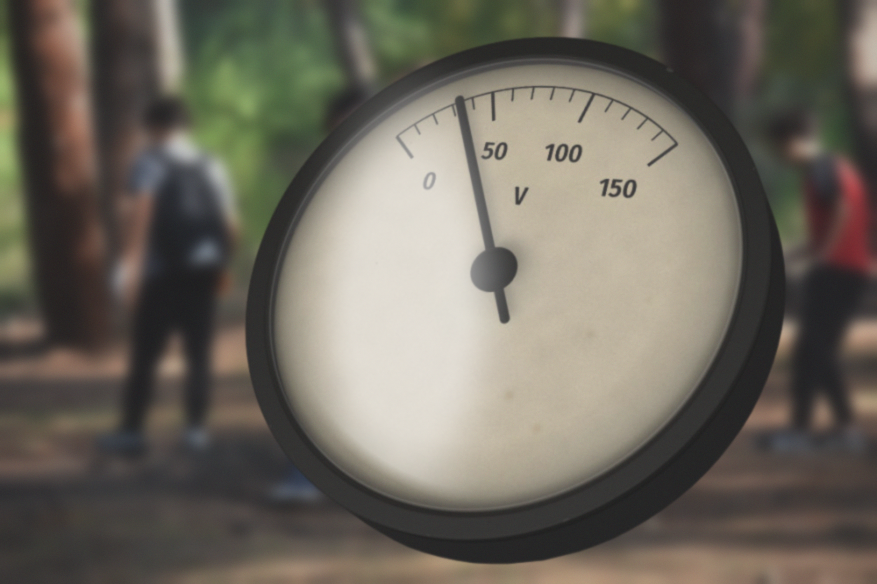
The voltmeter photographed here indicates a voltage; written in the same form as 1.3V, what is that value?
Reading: 35V
